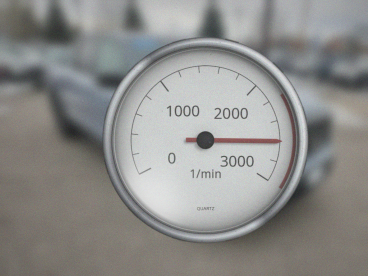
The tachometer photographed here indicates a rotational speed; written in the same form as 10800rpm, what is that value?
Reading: 2600rpm
